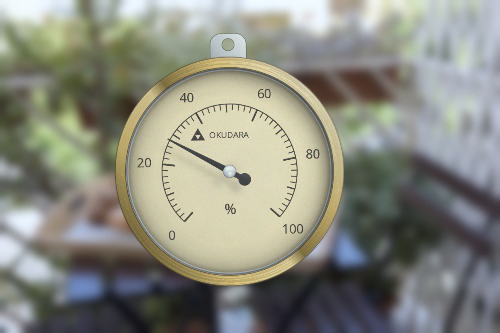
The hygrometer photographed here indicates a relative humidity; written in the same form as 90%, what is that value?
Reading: 28%
